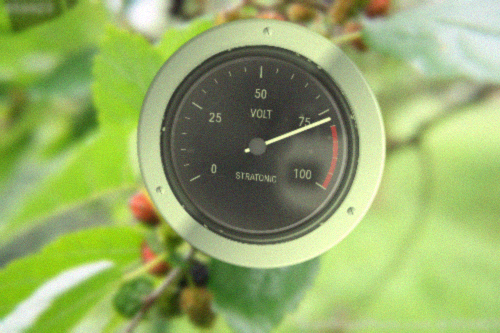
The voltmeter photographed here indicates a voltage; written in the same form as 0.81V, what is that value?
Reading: 77.5V
